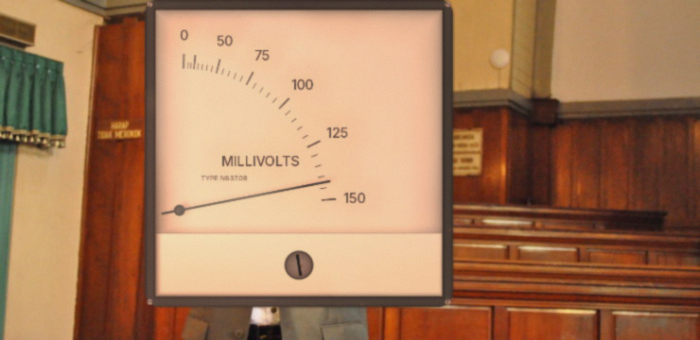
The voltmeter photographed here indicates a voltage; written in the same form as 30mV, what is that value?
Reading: 142.5mV
